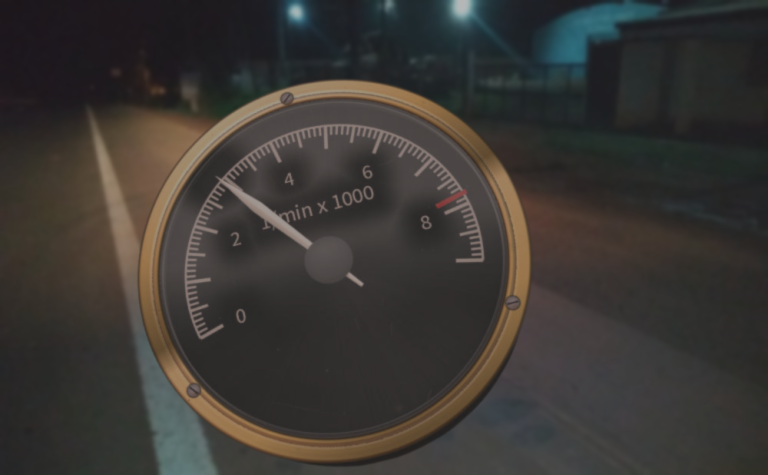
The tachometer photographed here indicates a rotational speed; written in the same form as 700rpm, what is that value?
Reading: 2900rpm
